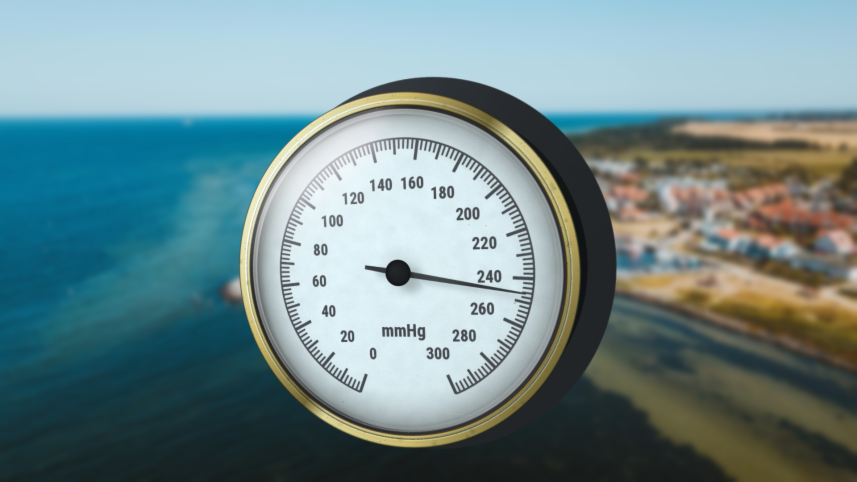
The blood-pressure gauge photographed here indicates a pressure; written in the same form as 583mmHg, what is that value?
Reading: 246mmHg
